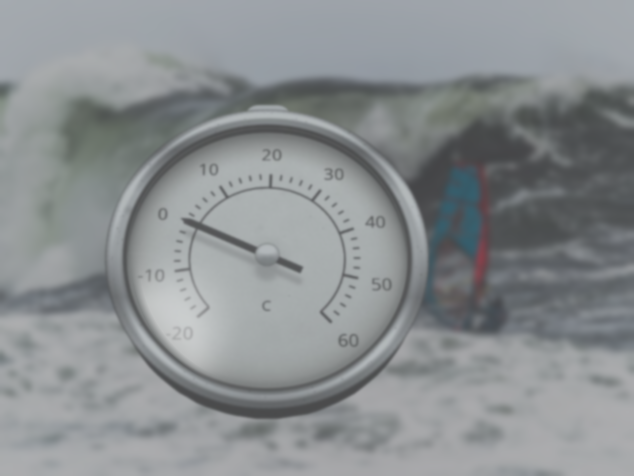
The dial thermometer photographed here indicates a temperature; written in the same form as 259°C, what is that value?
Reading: 0°C
